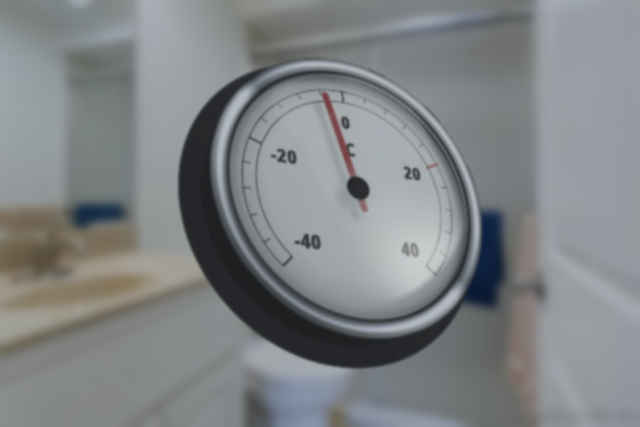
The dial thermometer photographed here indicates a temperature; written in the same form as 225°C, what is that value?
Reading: -4°C
